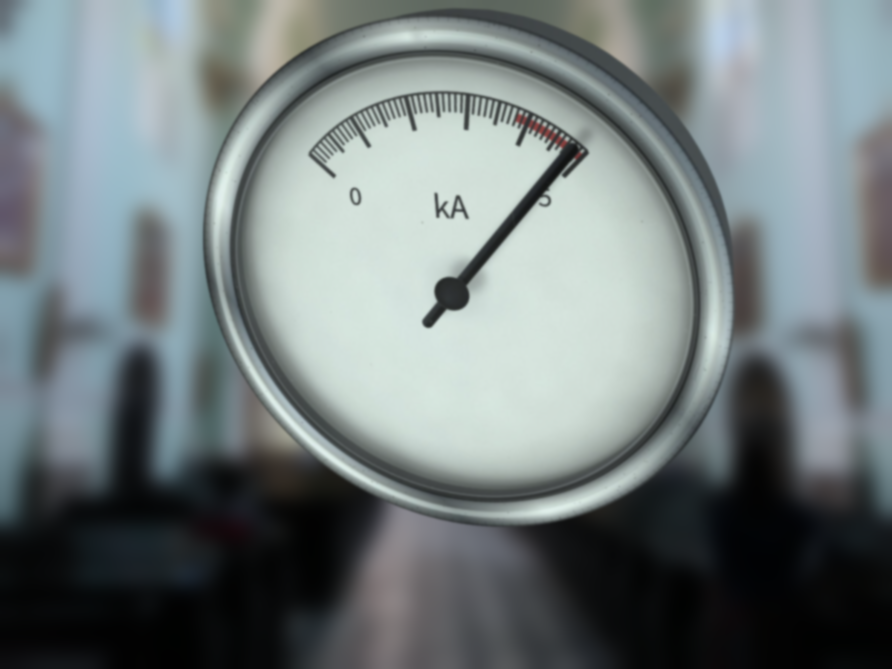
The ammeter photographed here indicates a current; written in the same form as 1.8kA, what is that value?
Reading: 4.8kA
